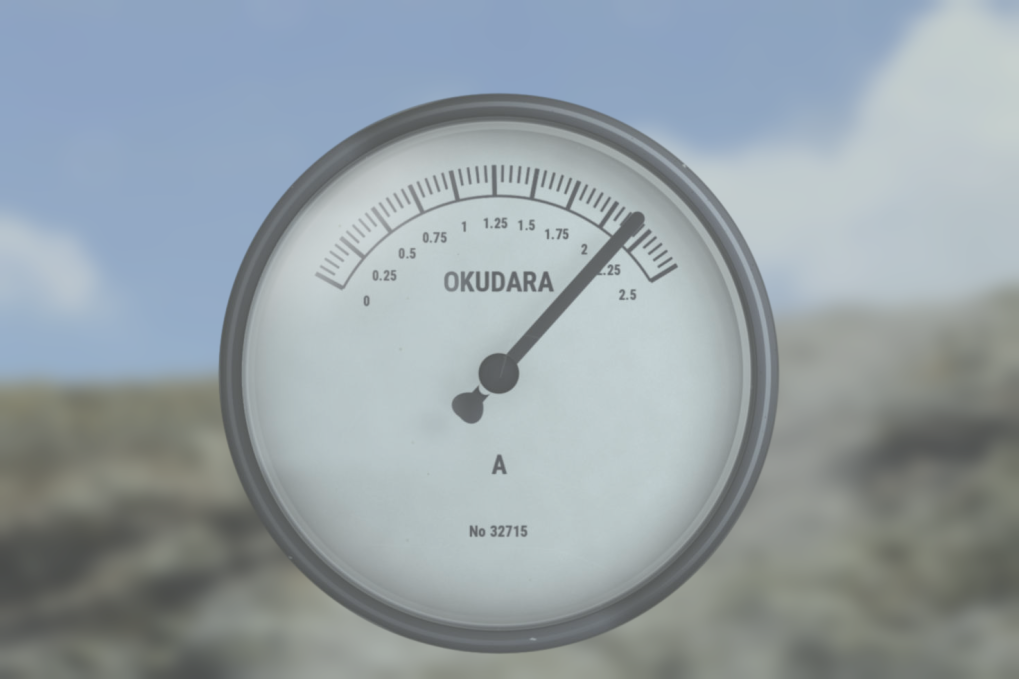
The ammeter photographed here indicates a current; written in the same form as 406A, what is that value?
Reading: 2.15A
